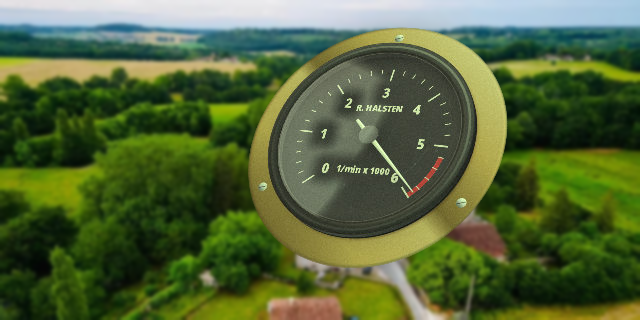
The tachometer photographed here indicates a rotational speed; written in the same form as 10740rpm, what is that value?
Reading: 5900rpm
